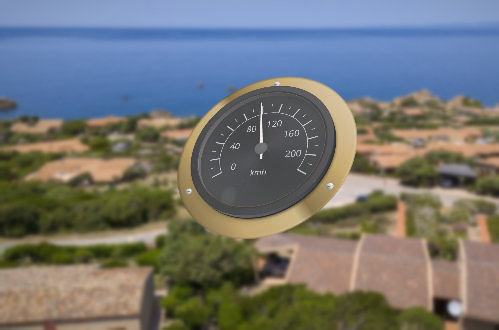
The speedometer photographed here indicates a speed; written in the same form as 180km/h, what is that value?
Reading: 100km/h
